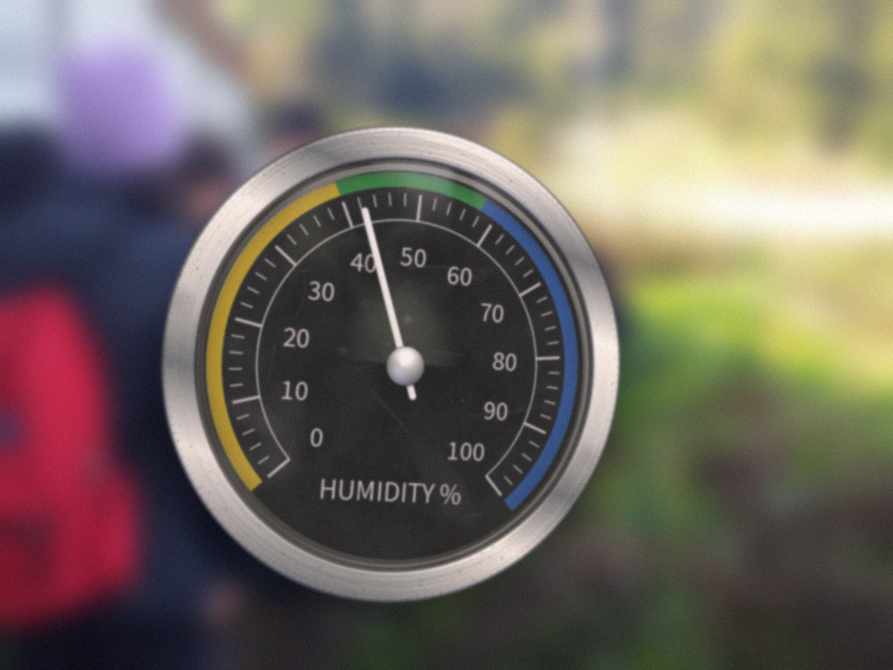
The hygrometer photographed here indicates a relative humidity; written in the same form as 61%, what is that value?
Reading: 42%
